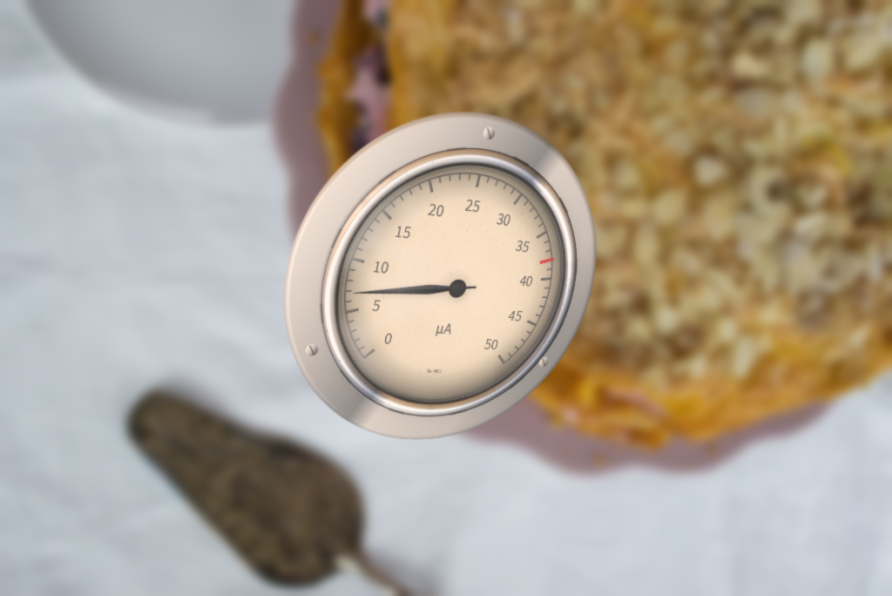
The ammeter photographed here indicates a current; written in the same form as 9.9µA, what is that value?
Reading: 7µA
